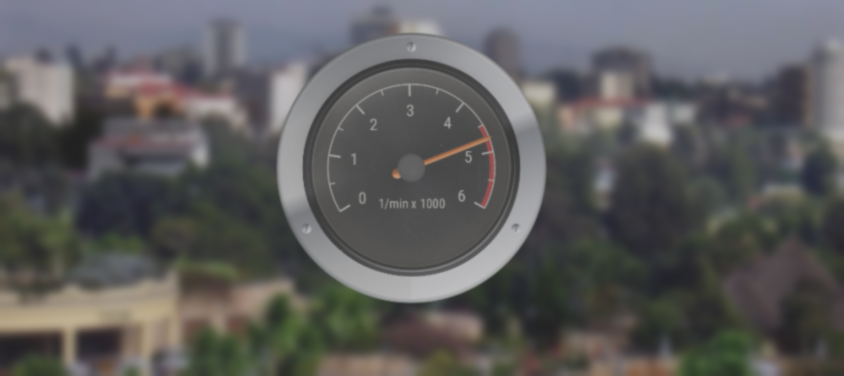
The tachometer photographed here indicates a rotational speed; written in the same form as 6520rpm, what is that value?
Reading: 4750rpm
